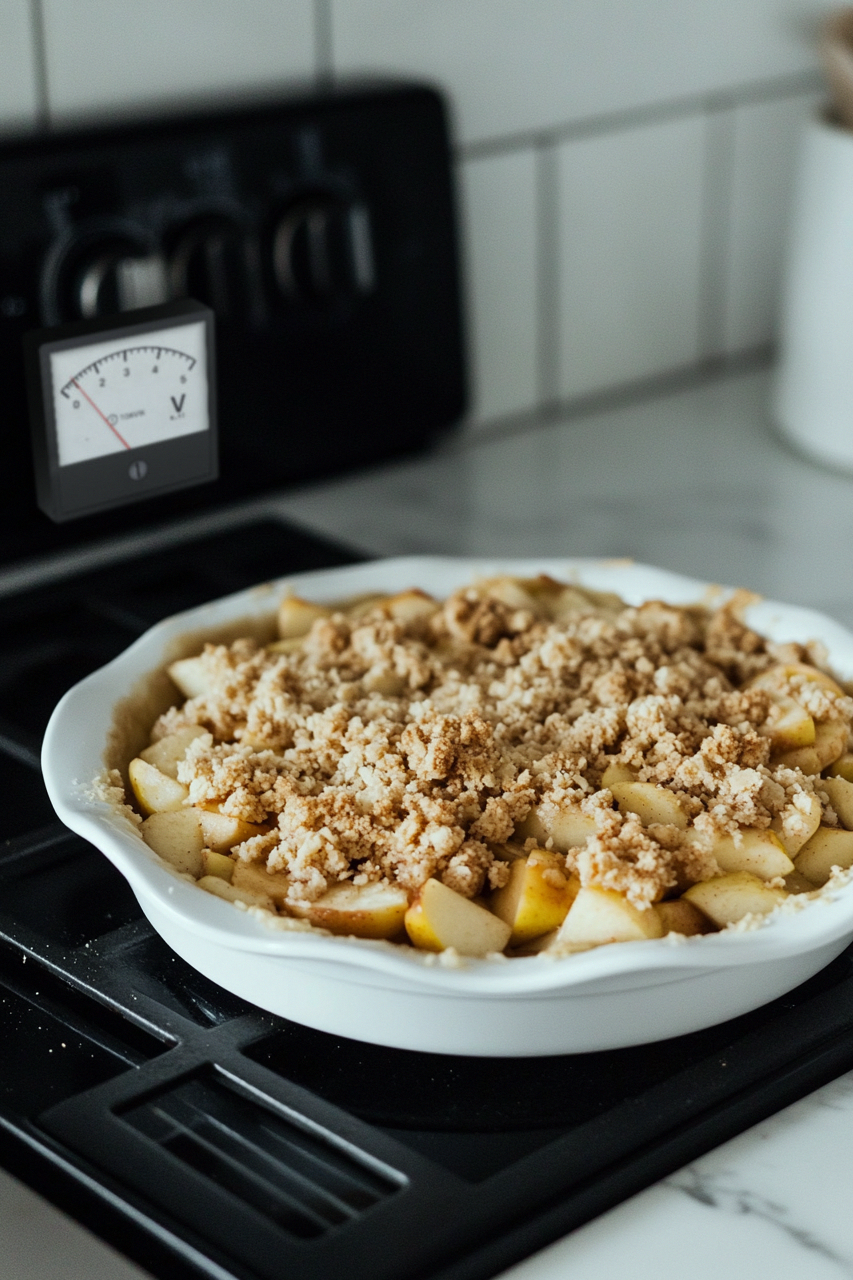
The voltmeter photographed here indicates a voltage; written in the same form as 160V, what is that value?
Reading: 1V
